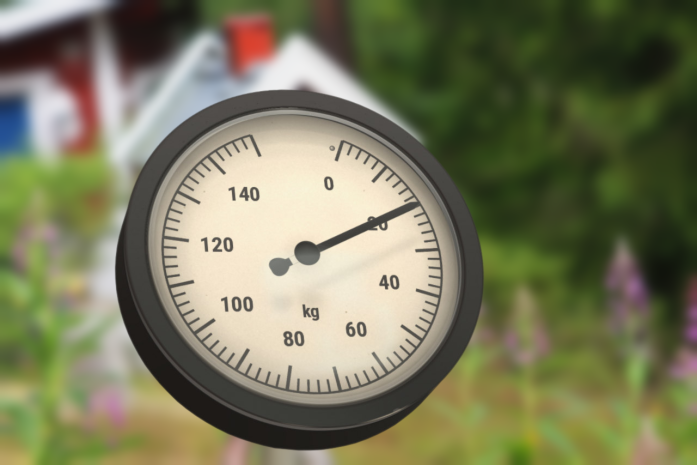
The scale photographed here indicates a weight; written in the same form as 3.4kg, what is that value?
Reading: 20kg
